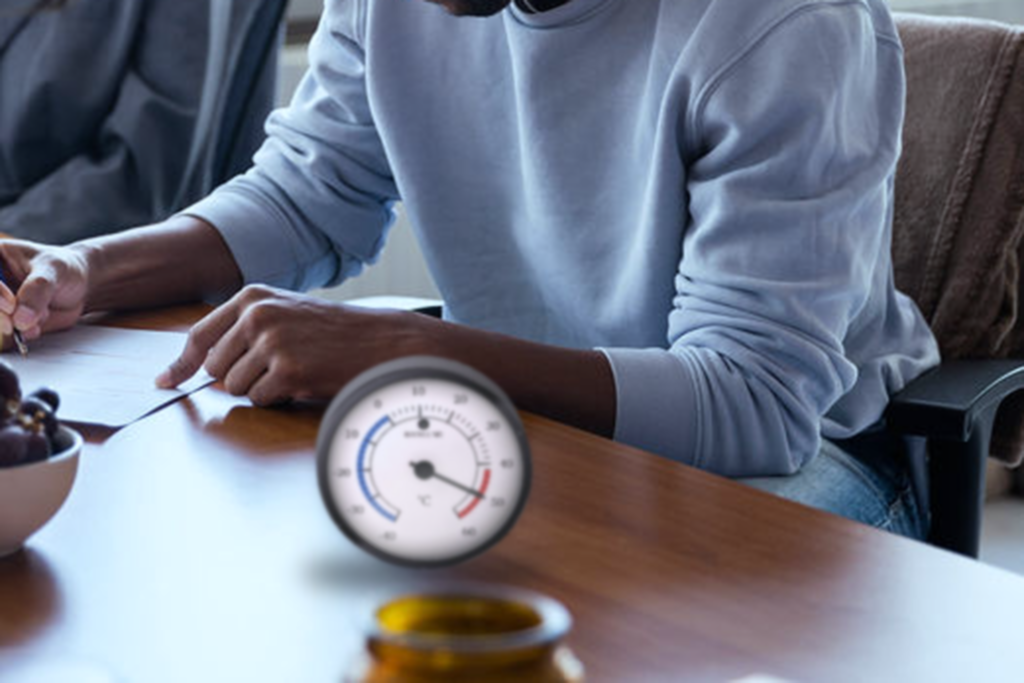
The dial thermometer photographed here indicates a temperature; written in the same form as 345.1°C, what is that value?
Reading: 50°C
